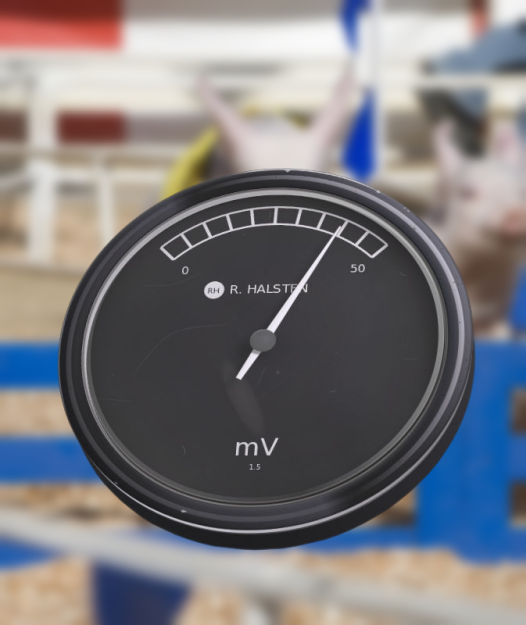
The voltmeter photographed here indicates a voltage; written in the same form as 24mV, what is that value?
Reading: 40mV
